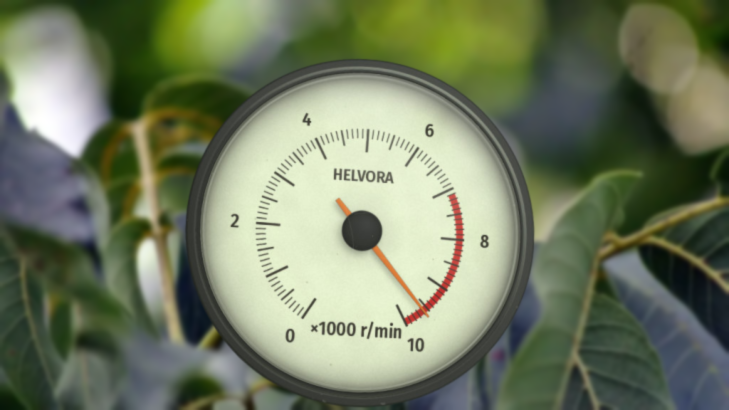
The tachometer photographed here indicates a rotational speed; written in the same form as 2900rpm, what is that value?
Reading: 9600rpm
